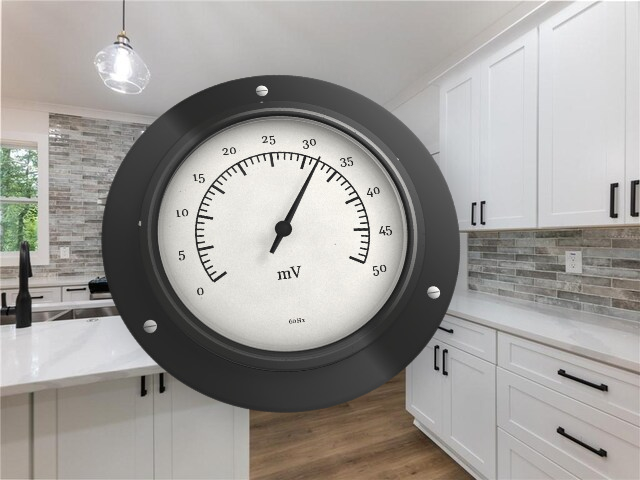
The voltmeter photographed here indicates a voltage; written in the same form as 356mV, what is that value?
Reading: 32mV
